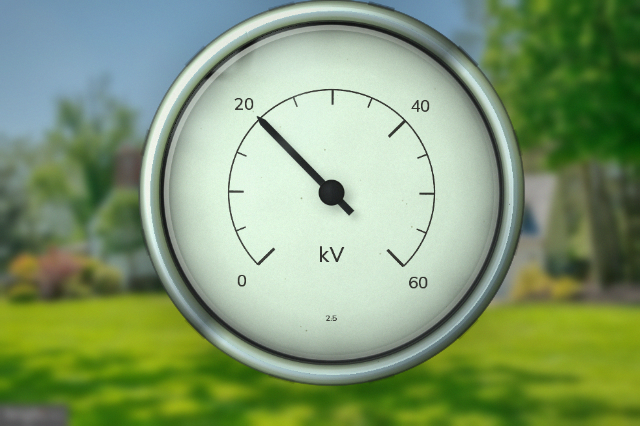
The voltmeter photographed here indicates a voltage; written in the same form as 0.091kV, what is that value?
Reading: 20kV
